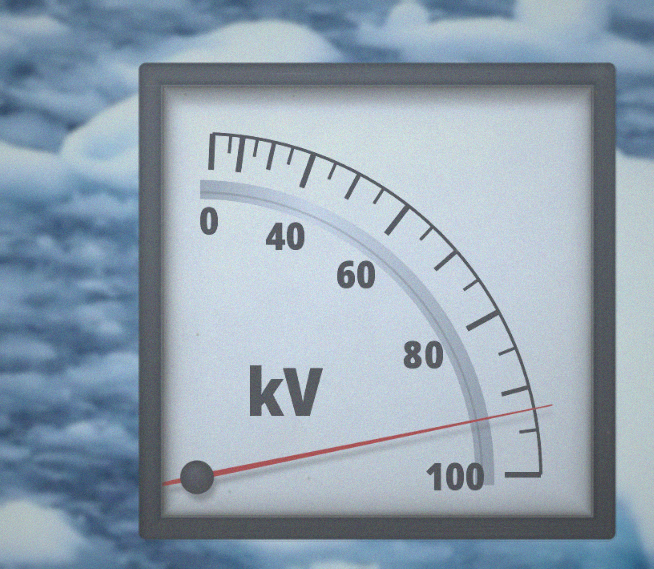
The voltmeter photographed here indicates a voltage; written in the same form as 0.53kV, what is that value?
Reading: 92.5kV
